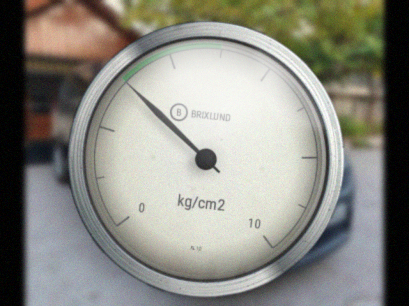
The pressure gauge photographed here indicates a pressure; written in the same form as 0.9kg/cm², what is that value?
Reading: 3kg/cm²
